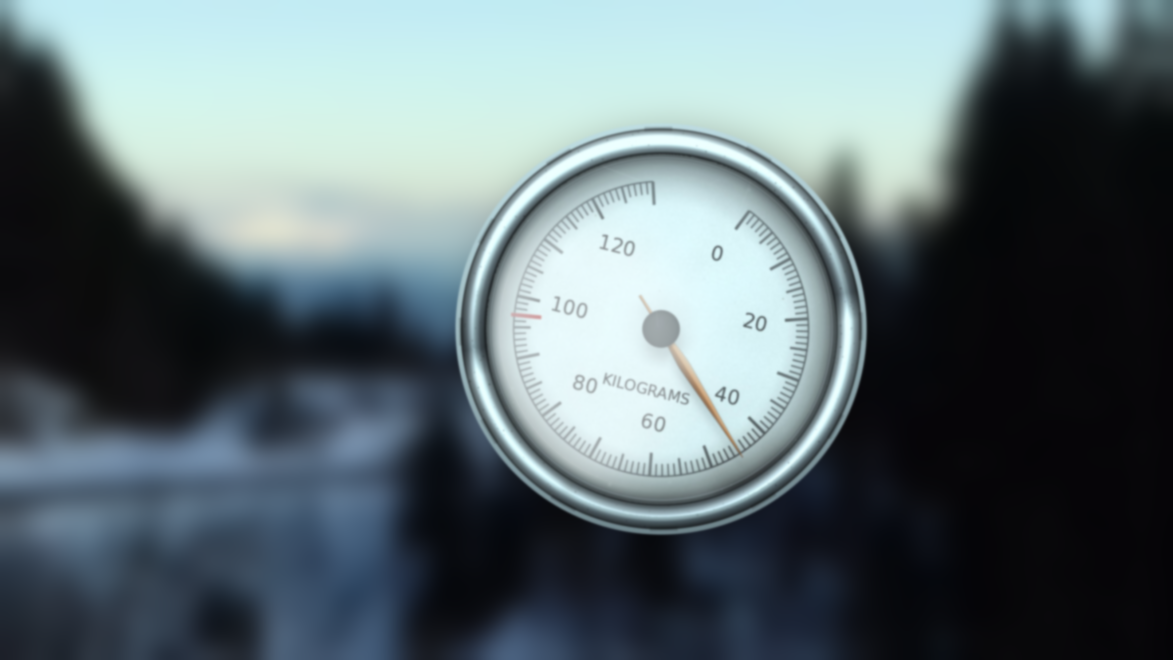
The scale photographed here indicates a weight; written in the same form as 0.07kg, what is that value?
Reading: 45kg
